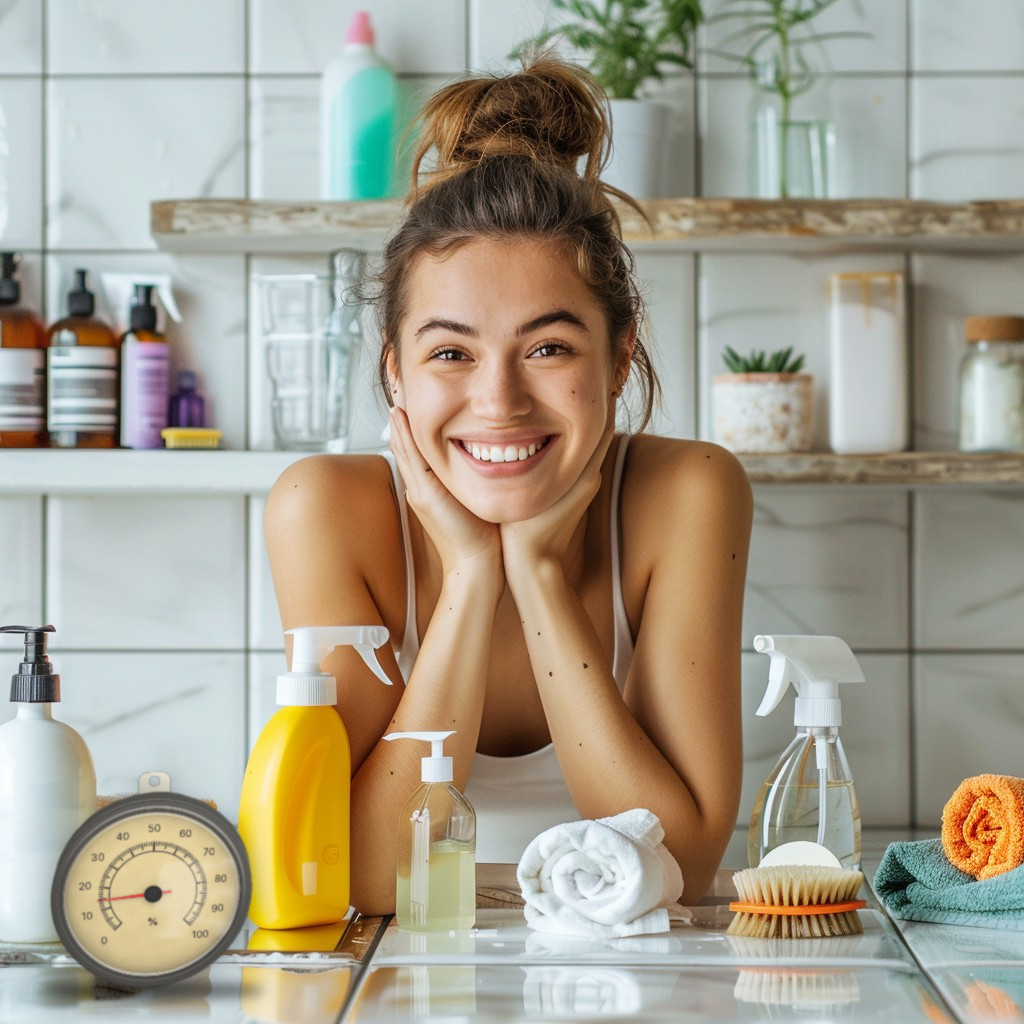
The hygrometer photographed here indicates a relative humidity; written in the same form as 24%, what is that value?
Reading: 15%
